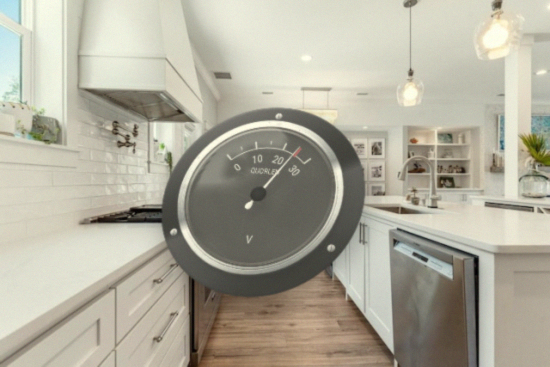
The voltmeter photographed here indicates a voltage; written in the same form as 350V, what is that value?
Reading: 25V
